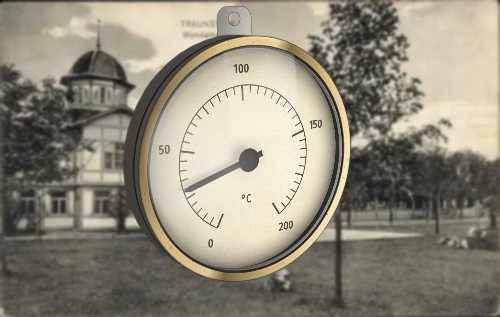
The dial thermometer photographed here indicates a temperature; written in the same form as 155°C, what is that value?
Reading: 30°C
